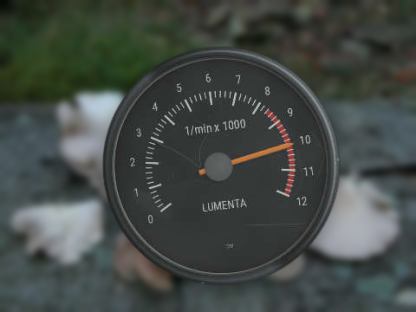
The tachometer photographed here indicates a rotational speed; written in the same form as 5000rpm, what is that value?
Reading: 10000rpm
